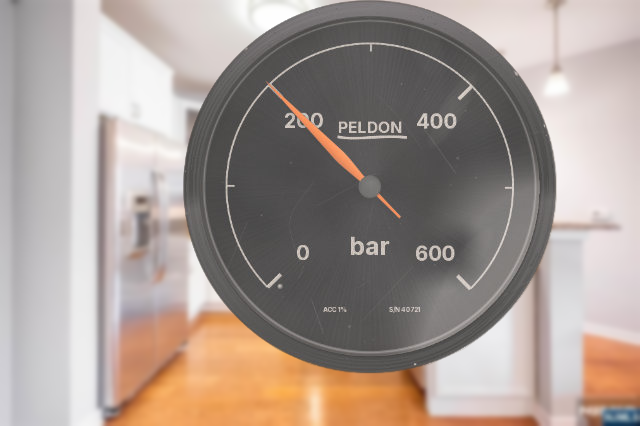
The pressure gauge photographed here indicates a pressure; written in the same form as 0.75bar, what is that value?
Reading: 200bar
